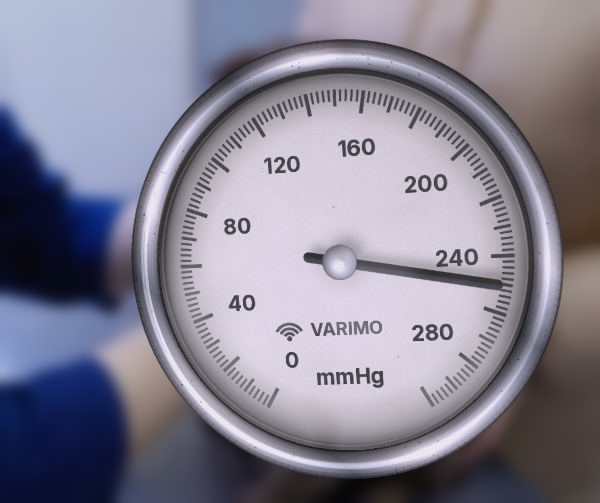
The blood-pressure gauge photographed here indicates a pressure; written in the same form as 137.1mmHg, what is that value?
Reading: 250mmHg
